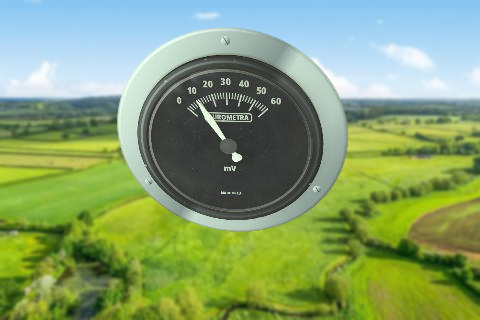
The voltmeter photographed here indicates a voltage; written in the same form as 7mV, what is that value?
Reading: 10mV
